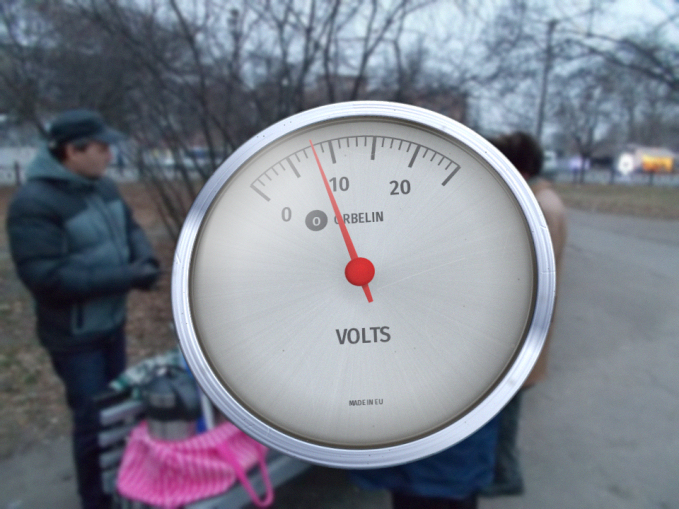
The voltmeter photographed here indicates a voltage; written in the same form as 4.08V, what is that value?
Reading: 8V
